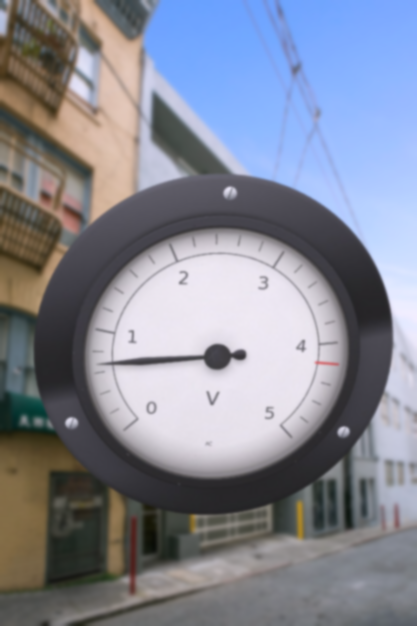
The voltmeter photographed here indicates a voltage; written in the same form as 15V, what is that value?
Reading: 0.7V
